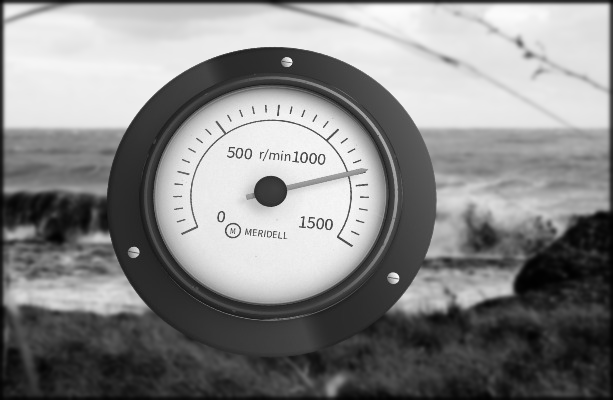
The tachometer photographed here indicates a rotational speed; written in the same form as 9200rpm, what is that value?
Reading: 1200rpm
